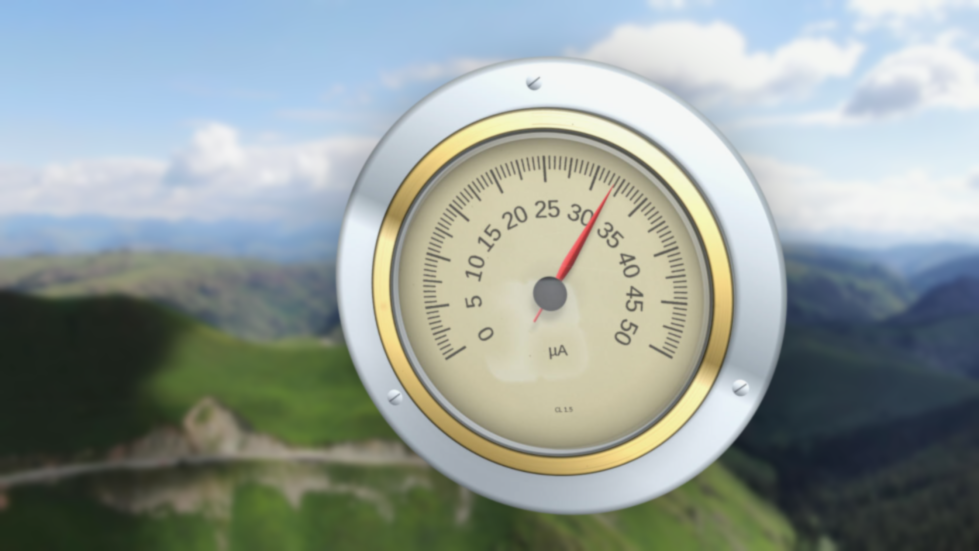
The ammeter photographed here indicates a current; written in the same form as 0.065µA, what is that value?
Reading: 32µA
